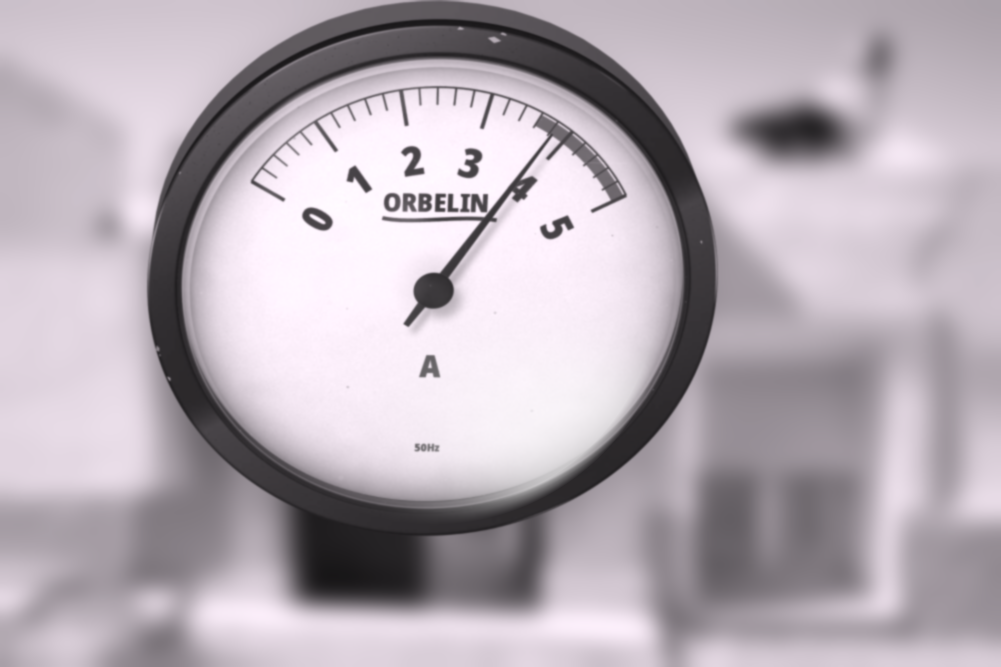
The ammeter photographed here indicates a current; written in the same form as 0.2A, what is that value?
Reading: 3.8A
